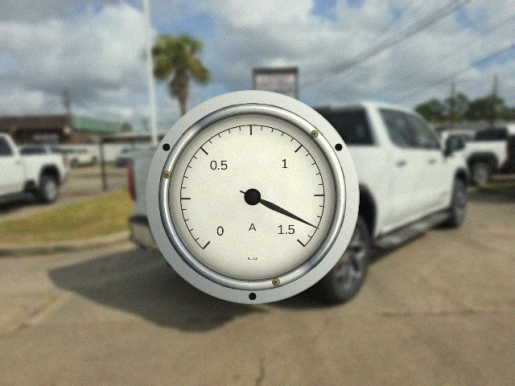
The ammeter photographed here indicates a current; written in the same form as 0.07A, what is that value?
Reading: 1.4A
